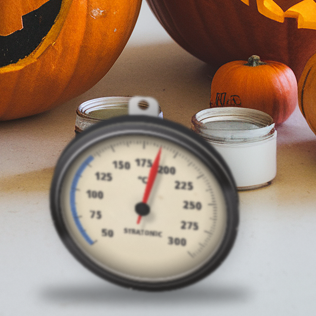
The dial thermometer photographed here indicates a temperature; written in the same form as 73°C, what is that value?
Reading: 187.5°C
